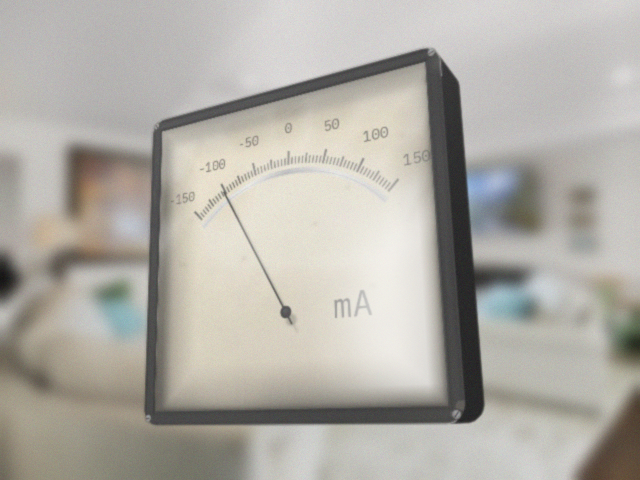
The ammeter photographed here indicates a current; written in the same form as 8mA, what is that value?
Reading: -100mA
